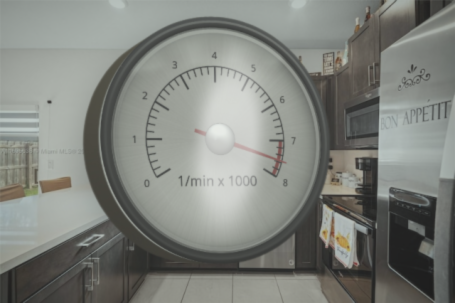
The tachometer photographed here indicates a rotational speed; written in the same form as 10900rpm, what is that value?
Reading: 7600rpm
